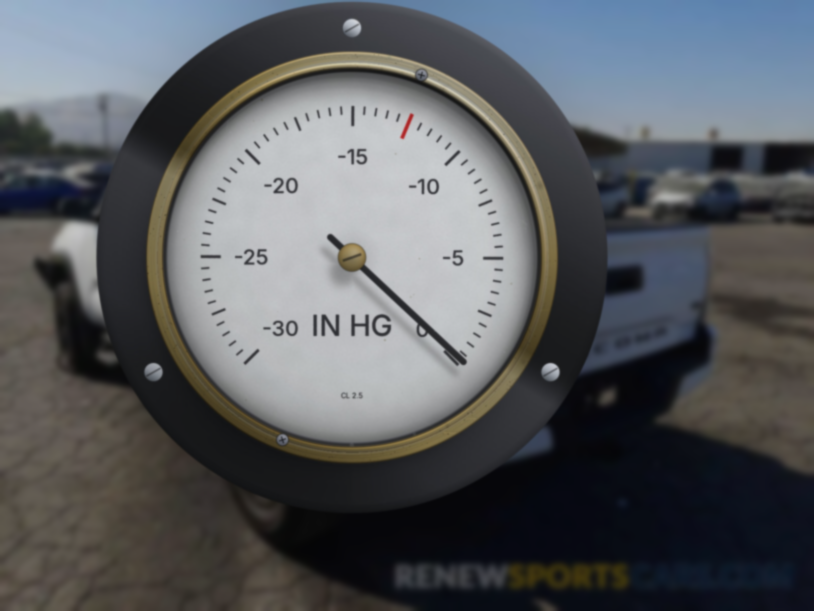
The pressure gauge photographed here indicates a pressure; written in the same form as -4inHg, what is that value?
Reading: -0.25inHg
